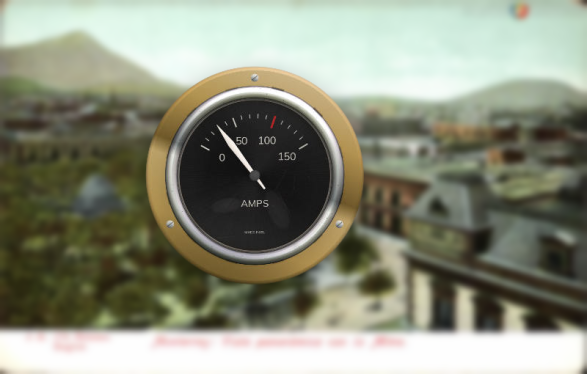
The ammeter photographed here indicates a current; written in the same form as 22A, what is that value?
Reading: 30A
